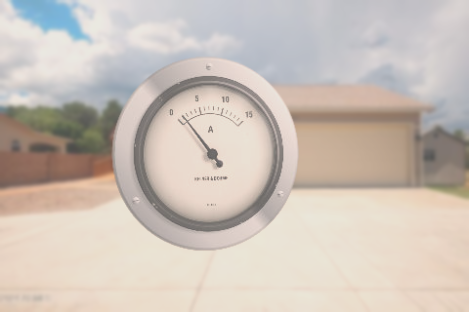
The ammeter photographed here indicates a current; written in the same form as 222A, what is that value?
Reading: 1A
